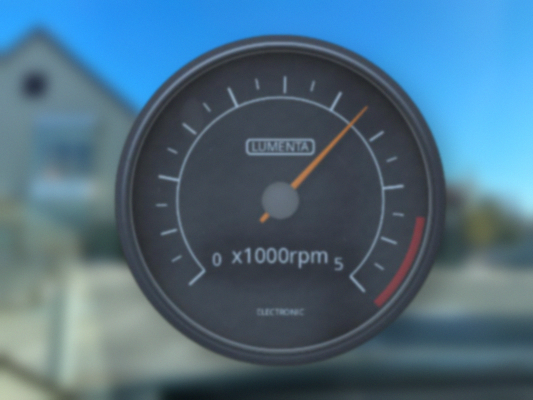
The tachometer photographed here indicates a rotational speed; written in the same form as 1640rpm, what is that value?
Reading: 3250rpm
